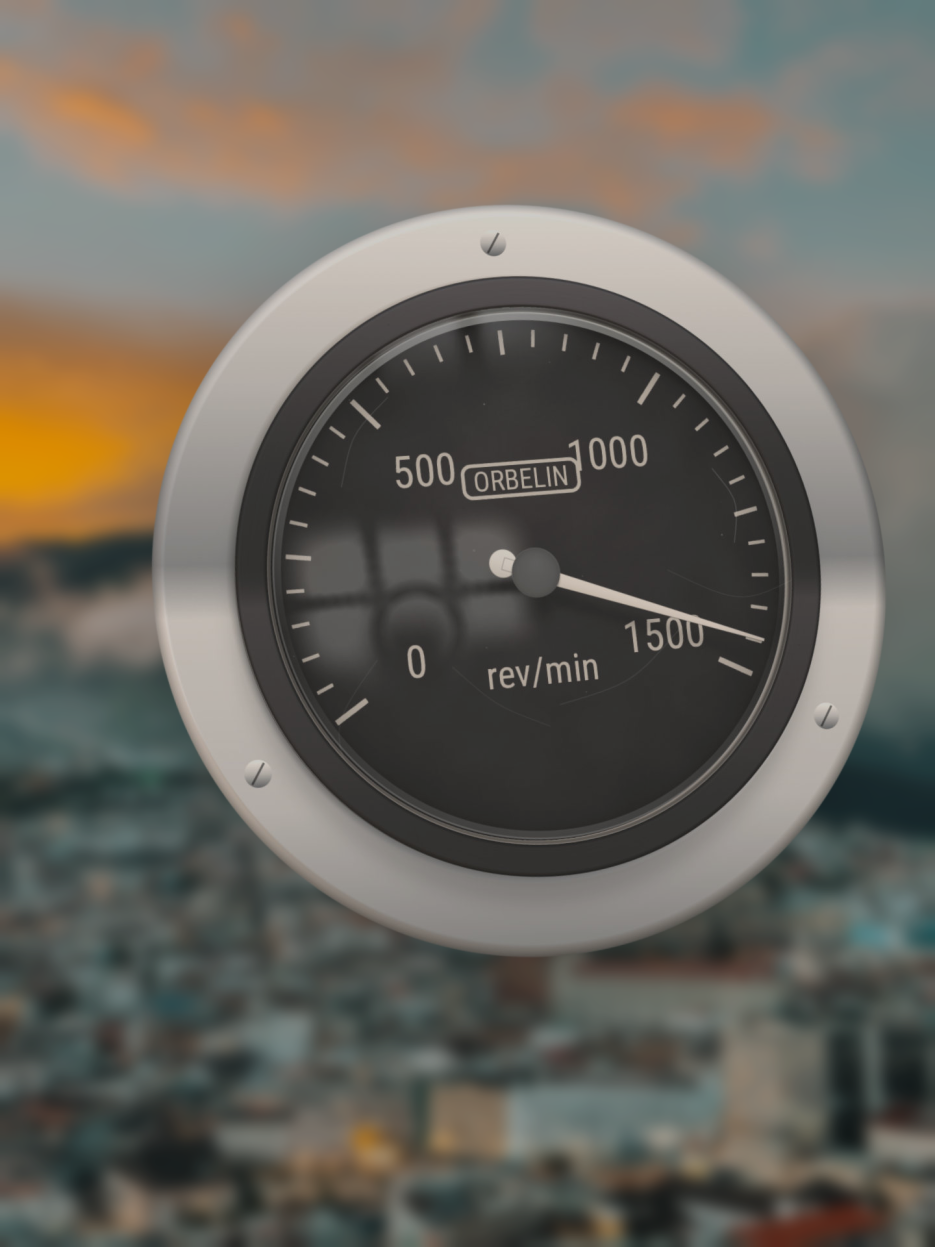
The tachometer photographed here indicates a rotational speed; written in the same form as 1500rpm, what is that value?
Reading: 1450rpm
